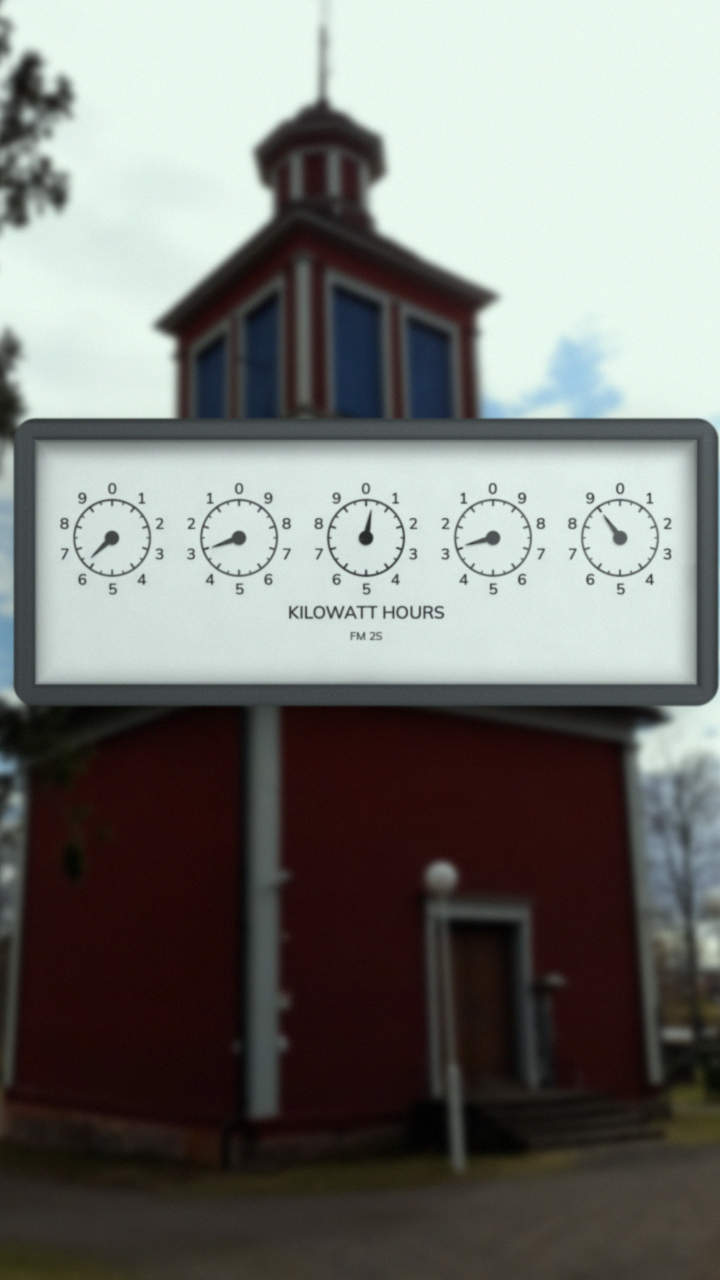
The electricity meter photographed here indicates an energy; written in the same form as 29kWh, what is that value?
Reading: 63029kWh
